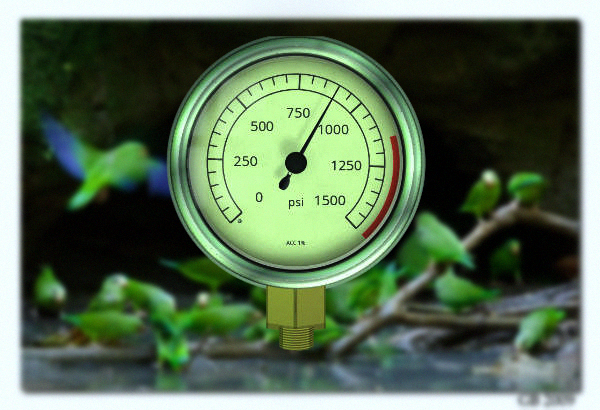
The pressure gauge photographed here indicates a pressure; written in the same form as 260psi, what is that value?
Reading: 900psi
